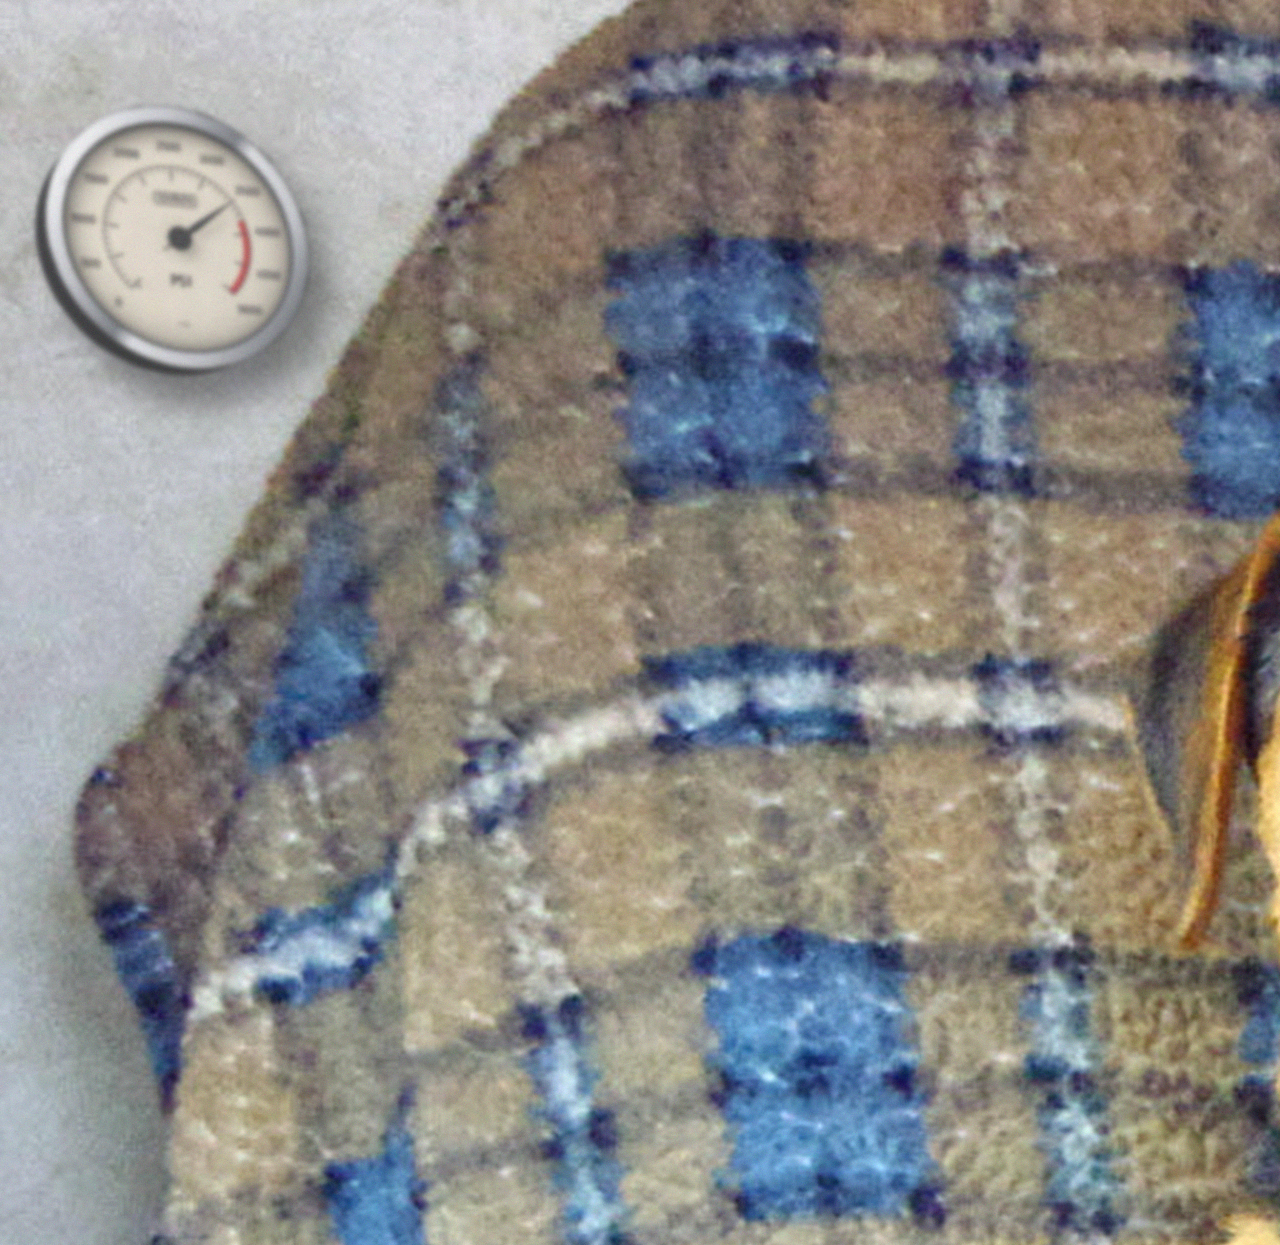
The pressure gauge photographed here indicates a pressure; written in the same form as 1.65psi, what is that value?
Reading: 3500psi
